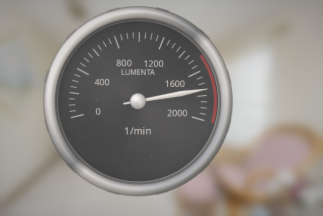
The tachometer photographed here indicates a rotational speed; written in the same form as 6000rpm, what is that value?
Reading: 1750rpm
